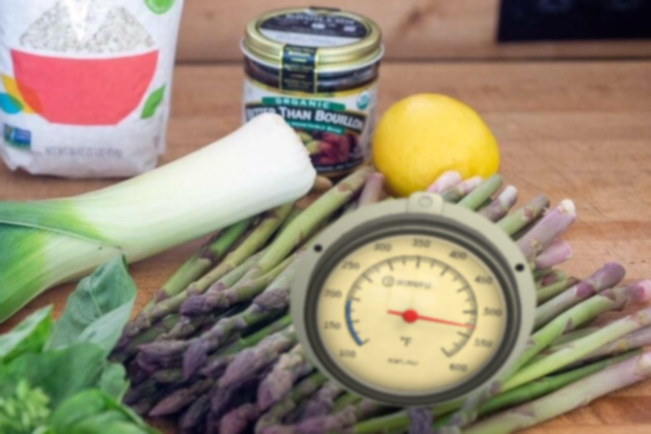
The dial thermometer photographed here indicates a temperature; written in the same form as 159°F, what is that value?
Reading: 525°F
